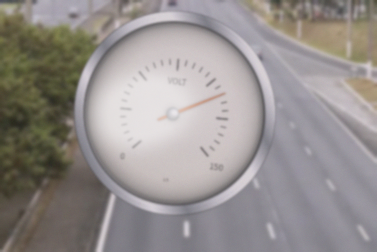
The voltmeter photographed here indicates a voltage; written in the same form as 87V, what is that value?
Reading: 110V
